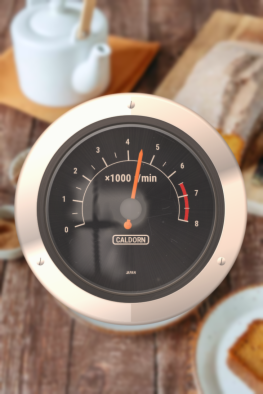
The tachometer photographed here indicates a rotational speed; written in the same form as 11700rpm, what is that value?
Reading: 4500rpm
